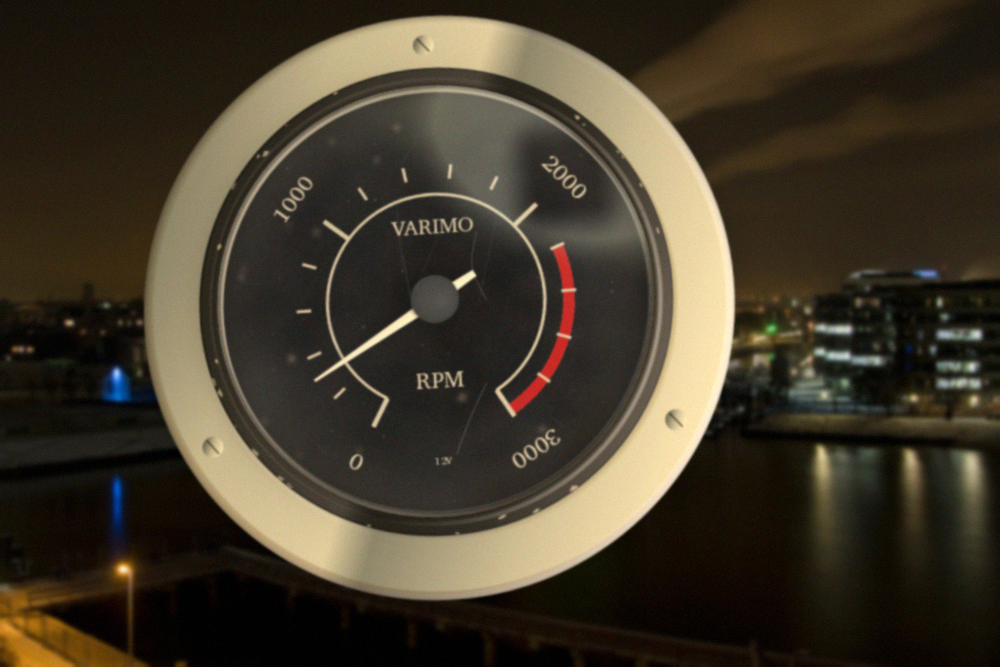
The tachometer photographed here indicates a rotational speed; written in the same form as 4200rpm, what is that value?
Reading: 300rpm
